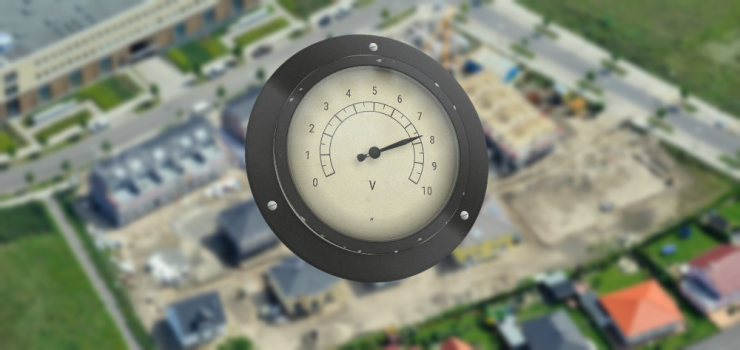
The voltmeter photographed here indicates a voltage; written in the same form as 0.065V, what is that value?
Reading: 7.75V
